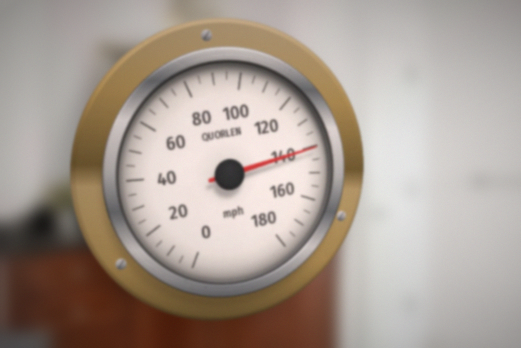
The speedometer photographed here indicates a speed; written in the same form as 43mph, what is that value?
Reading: 140mph
